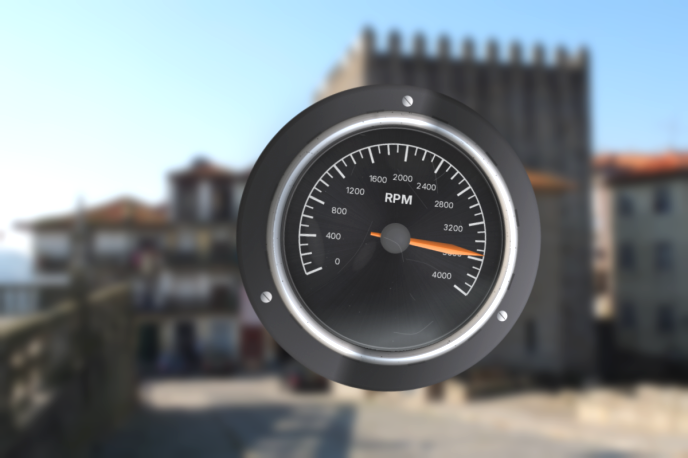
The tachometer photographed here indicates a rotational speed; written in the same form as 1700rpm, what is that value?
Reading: 3550rpm
